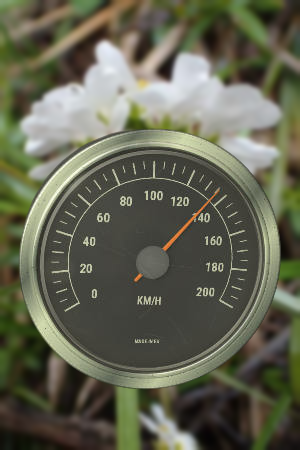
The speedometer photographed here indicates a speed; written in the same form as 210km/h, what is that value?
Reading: 135km/h
